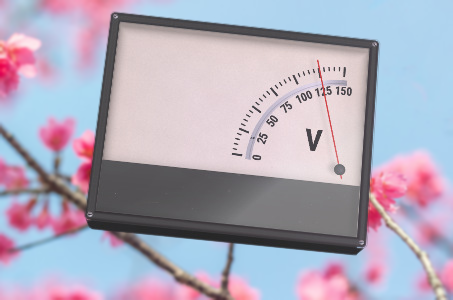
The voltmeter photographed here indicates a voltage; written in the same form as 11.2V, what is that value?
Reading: 125V
